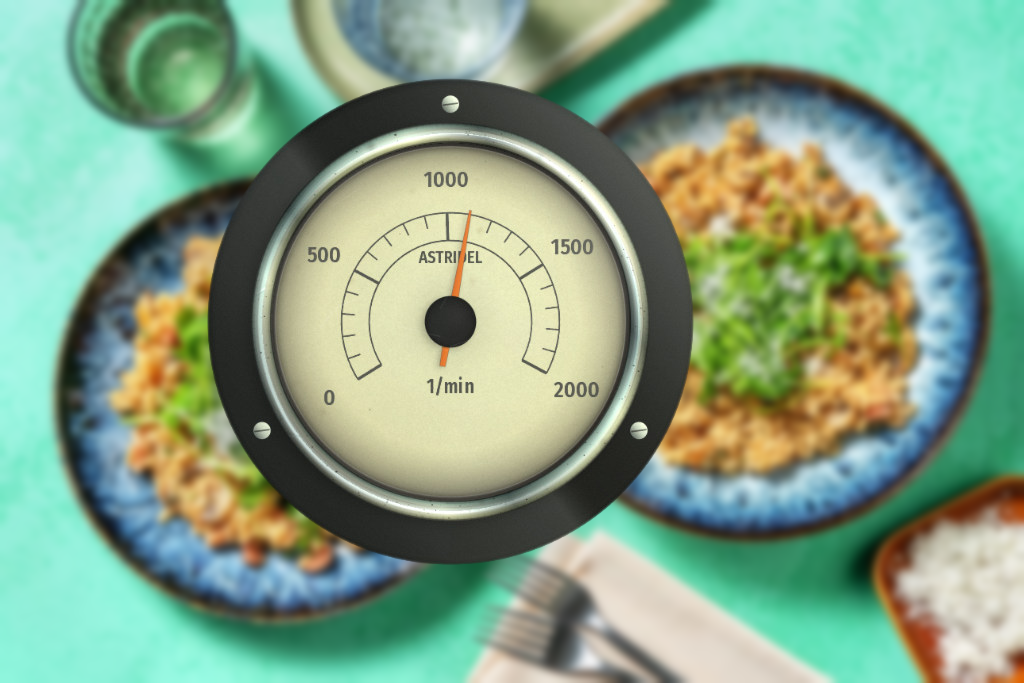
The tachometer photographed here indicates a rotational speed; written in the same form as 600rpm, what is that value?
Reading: 1100rpm
